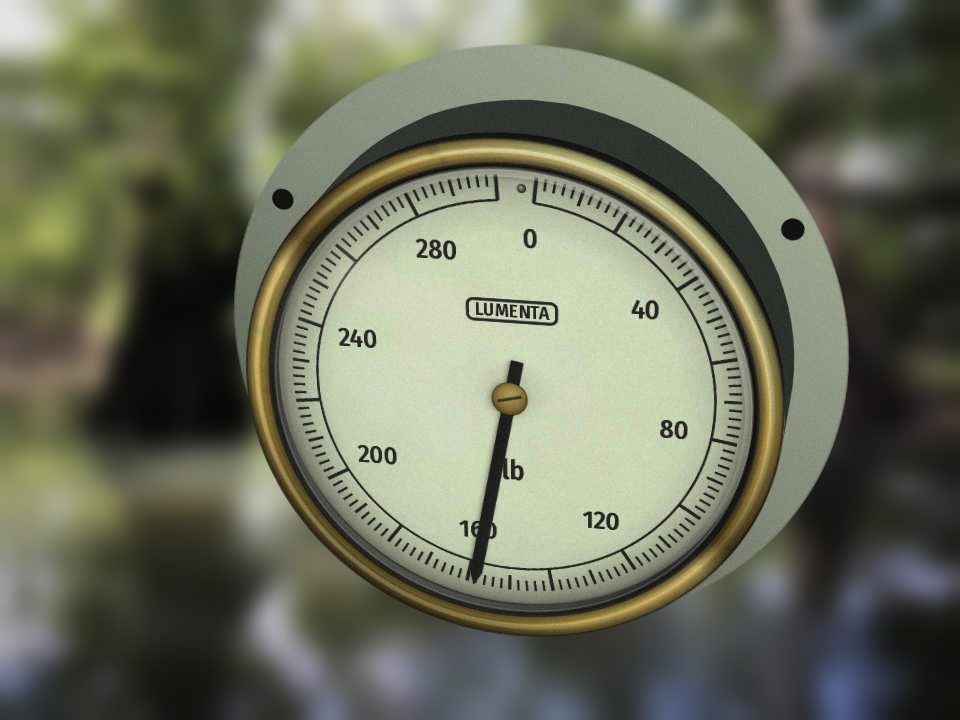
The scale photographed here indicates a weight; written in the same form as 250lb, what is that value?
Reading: 158lb
